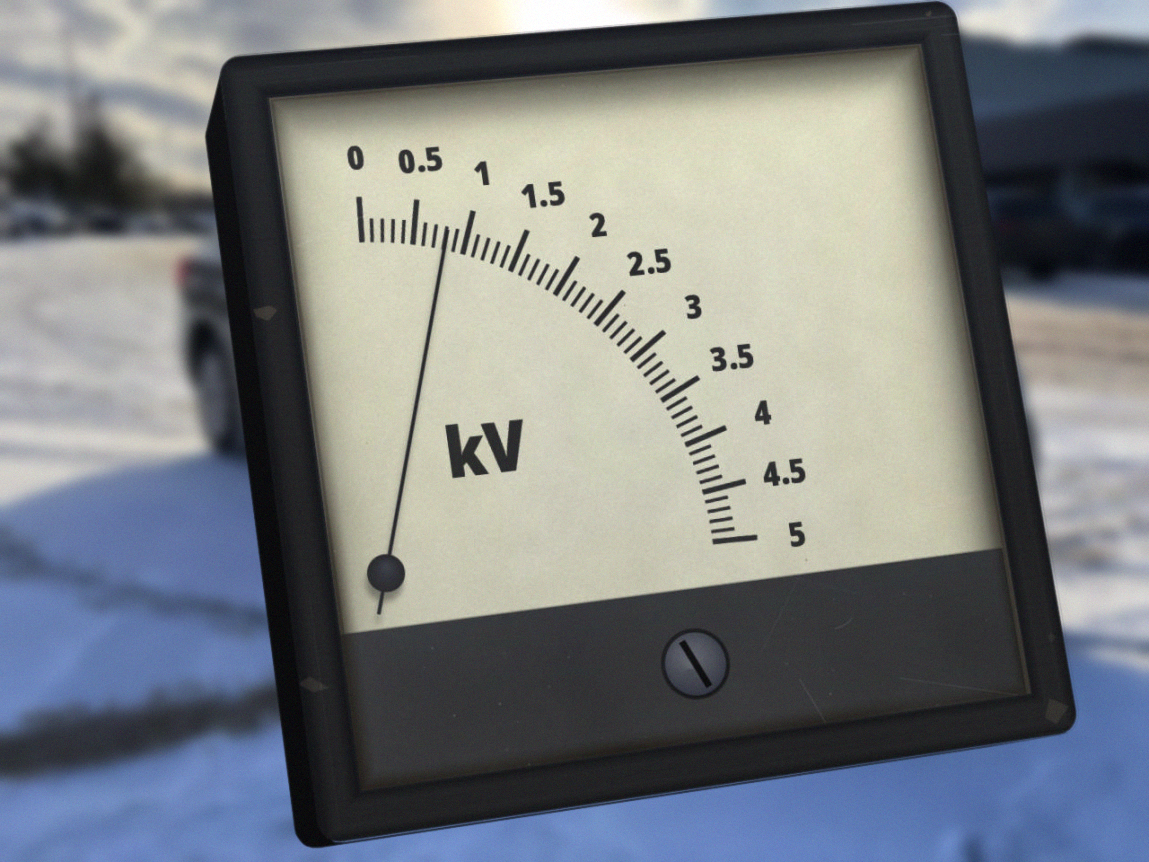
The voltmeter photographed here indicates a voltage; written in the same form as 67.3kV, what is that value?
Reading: 0.8kV
